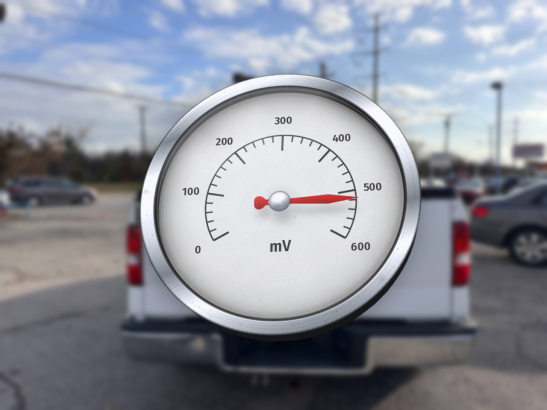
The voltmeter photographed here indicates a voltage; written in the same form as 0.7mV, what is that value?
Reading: 520mV
